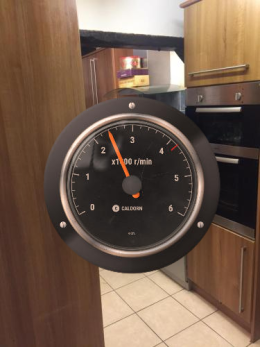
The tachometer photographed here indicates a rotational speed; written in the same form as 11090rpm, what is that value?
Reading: 2400rpm
